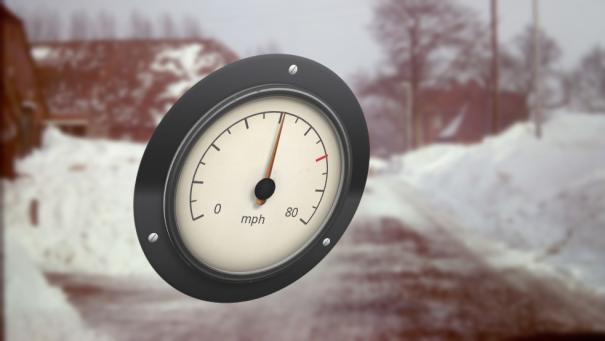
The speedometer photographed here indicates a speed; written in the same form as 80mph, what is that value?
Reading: 40mph
